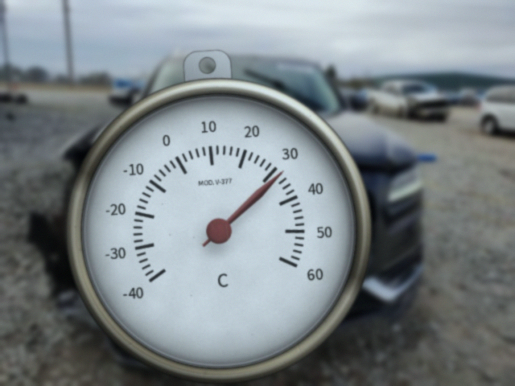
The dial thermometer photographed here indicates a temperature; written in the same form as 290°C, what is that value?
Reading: 32°C
